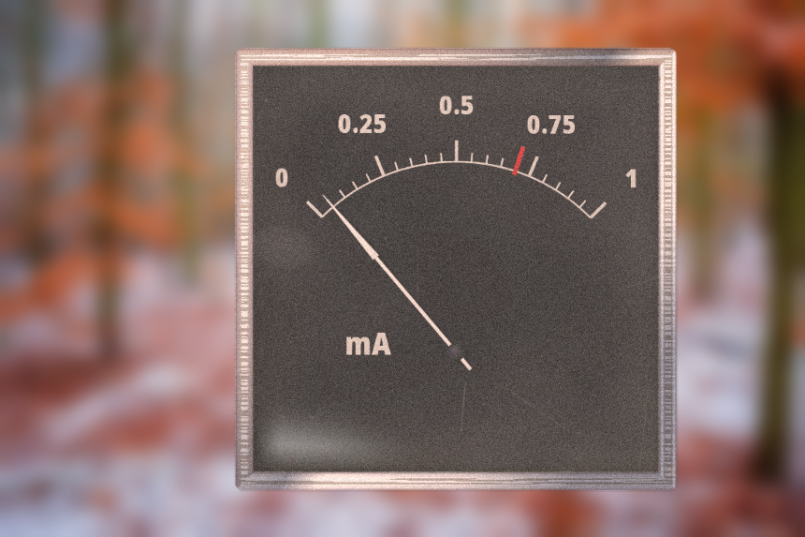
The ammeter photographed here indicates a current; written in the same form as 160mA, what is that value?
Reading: 0.05mA
